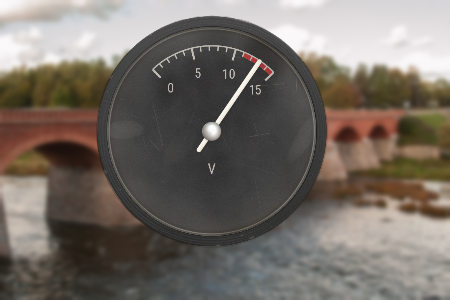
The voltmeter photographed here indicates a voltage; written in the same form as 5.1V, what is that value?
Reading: 13V
